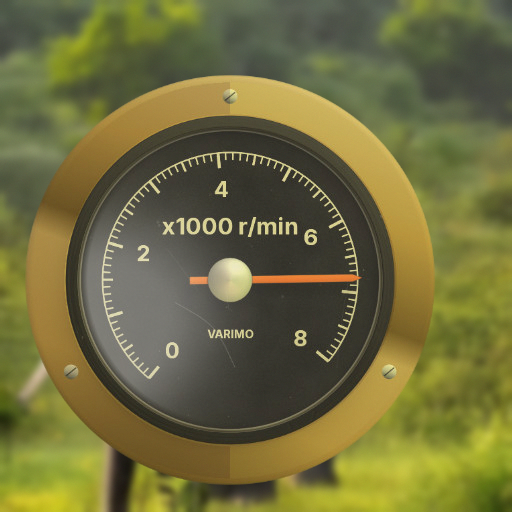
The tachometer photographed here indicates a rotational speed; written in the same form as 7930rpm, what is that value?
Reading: 6800rpm
